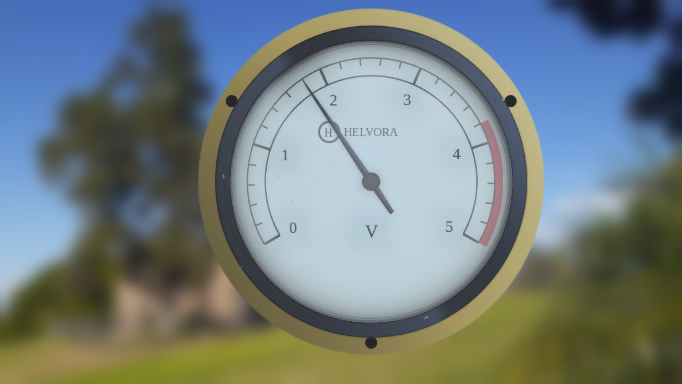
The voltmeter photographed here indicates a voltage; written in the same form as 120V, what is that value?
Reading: 1.8V
